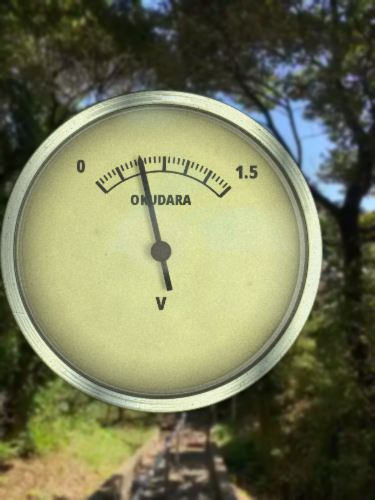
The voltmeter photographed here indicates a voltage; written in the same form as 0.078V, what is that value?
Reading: 0.5V
